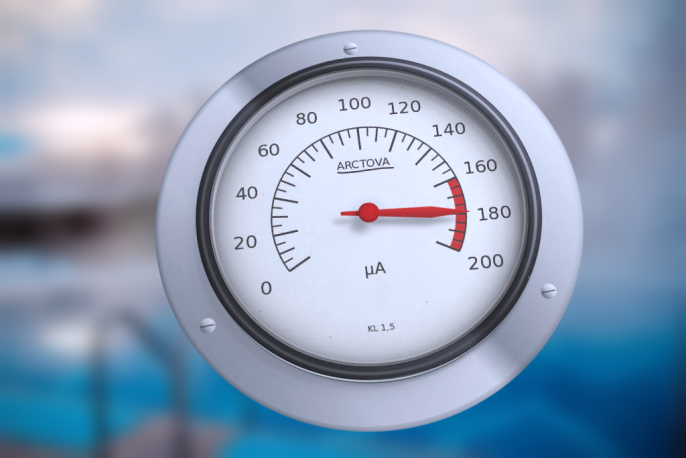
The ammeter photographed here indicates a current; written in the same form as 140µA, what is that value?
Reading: 180µA
